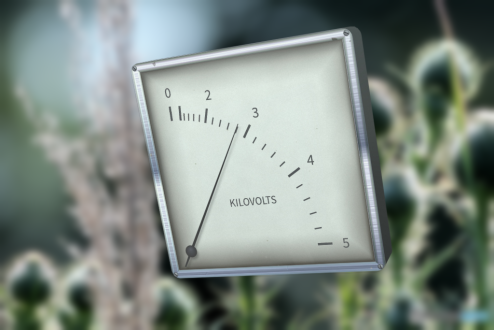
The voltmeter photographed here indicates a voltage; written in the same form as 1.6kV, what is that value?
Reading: 2.8kV
